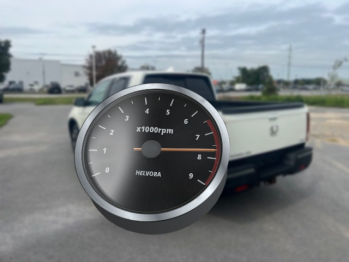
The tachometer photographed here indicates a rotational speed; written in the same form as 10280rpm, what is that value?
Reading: 7750rpm
